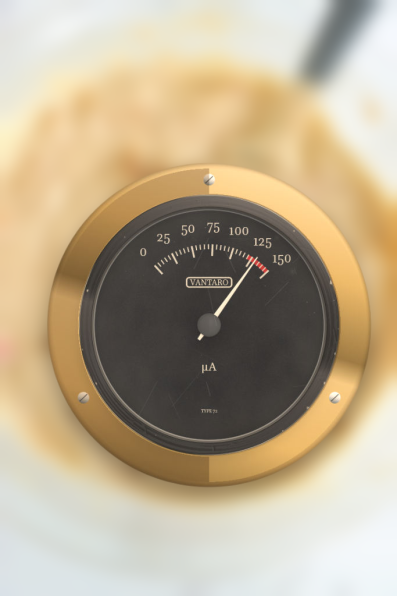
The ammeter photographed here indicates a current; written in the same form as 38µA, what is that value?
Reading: 130µA
